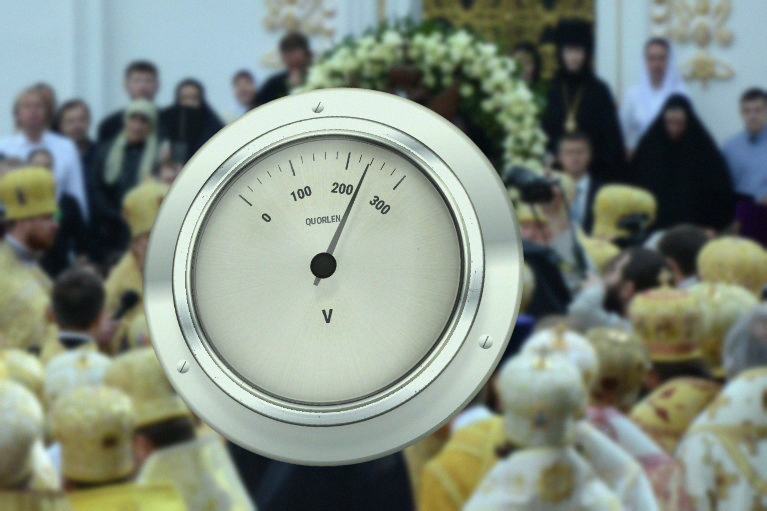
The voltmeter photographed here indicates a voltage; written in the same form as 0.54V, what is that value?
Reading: 240V
